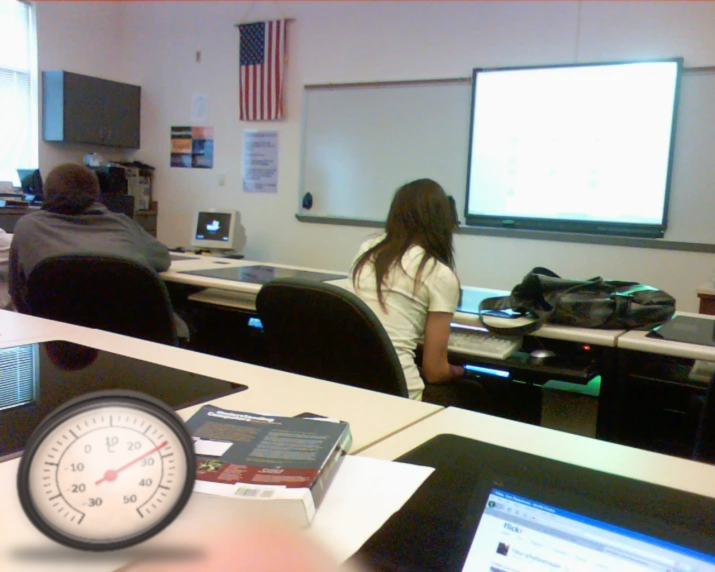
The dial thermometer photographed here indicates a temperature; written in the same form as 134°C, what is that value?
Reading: 26°C
